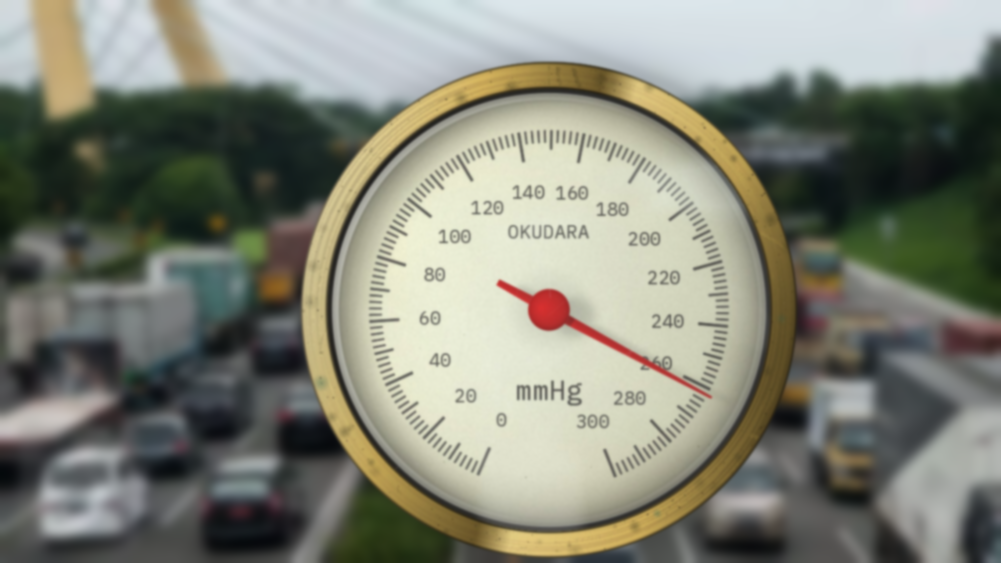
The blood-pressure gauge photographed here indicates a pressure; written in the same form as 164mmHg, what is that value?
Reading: 262mmHg
